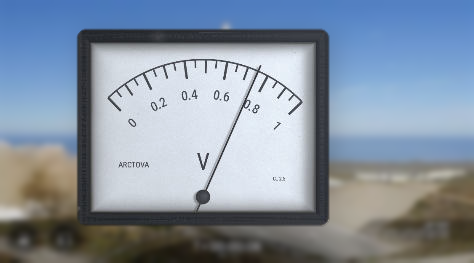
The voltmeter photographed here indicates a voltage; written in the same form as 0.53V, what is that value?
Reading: 0.75V
